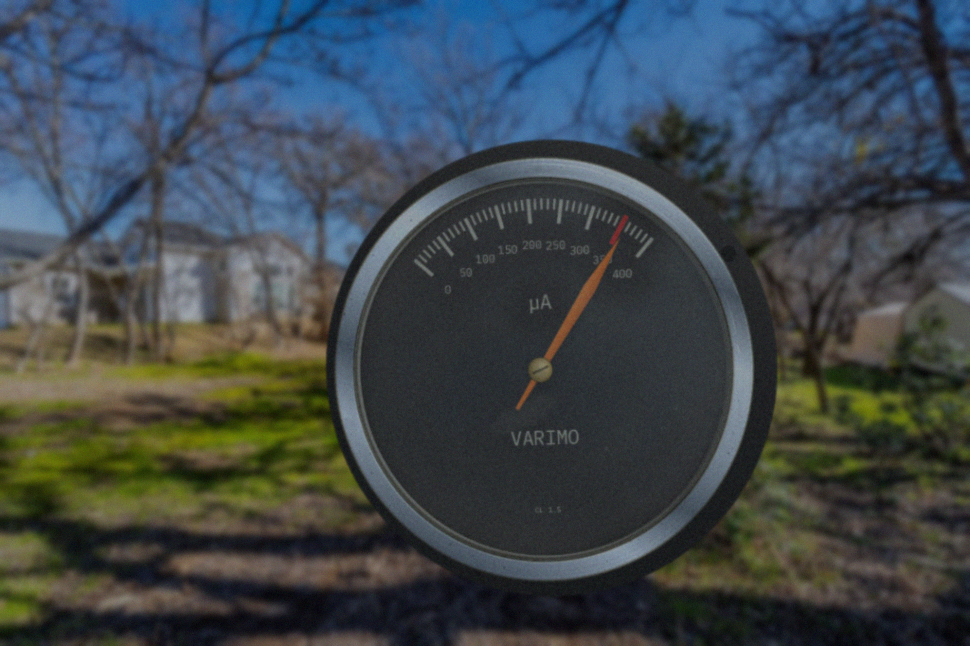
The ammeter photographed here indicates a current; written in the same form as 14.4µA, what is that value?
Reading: 360µA
